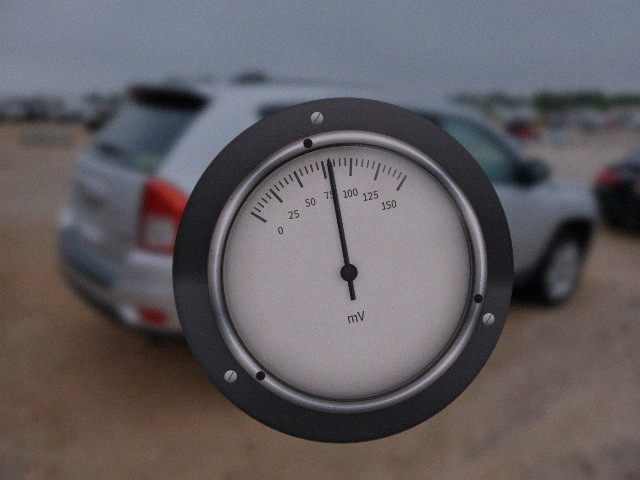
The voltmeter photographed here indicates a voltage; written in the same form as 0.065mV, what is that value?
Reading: 80mV
